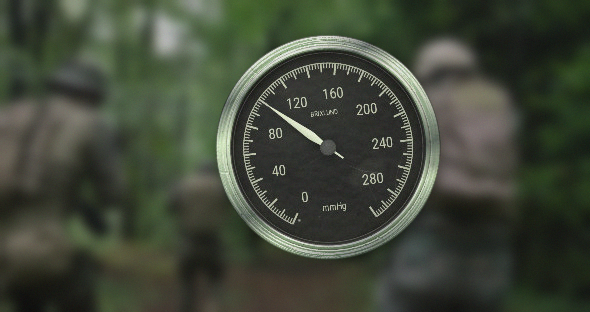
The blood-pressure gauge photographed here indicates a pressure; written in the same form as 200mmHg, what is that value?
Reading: 100mmHg
